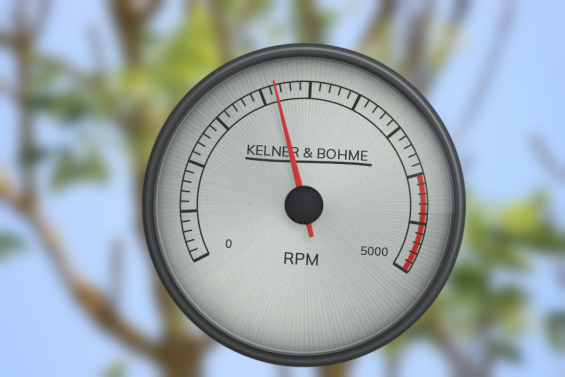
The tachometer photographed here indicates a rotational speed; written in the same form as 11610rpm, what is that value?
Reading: 2150rpm
